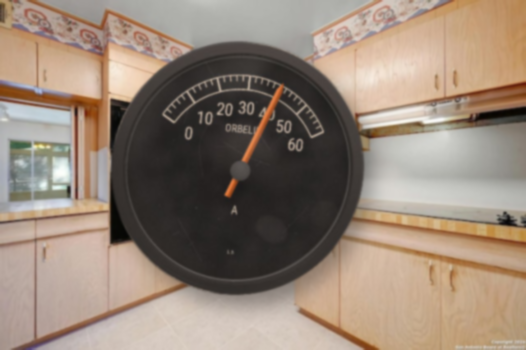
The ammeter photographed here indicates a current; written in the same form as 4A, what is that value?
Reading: 40A
